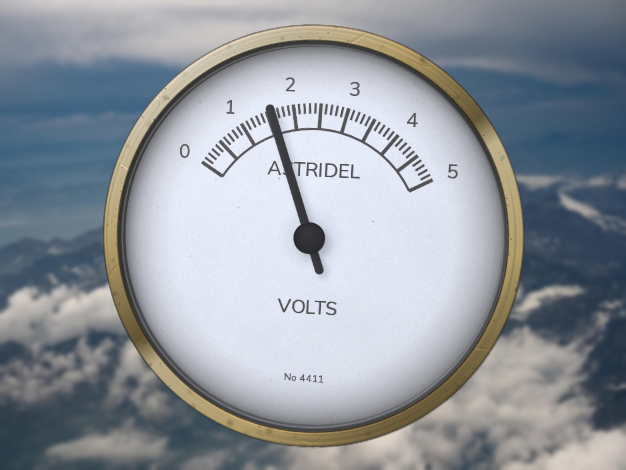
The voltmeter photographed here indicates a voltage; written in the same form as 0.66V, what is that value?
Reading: 1.6V
